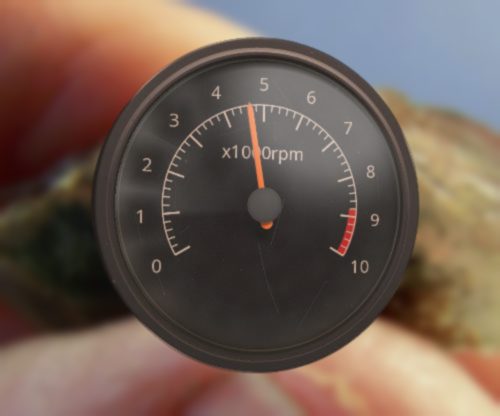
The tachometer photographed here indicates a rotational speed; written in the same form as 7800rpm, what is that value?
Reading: 4600rpm
